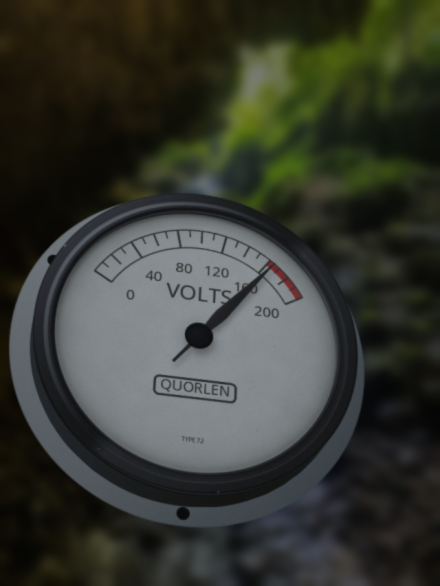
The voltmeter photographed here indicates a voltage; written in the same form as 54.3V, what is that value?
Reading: 165V
